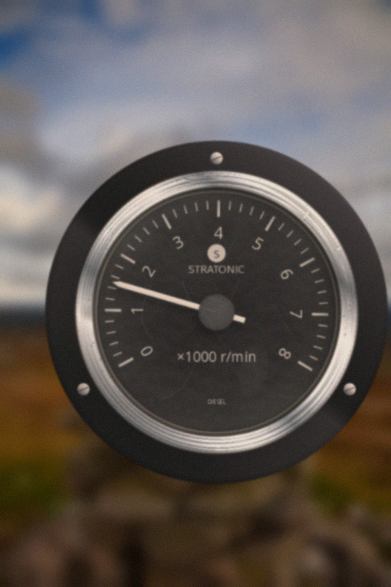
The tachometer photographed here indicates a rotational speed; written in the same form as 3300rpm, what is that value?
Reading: 1500rpm
